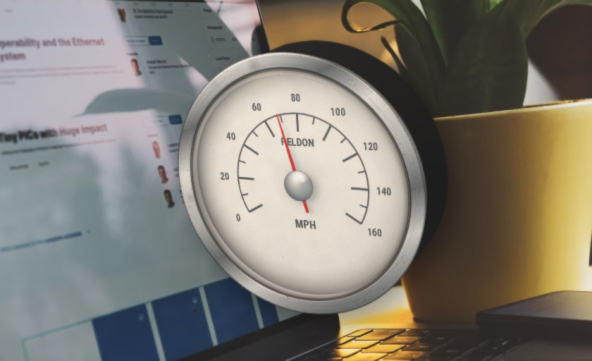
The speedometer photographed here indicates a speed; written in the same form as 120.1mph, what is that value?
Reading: 70mph
